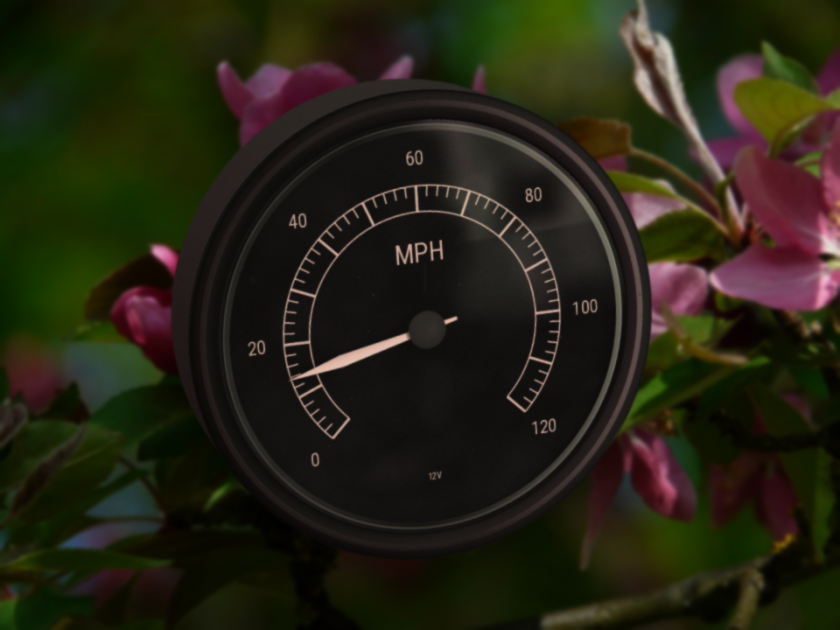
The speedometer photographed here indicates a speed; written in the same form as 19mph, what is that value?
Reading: 14mph
